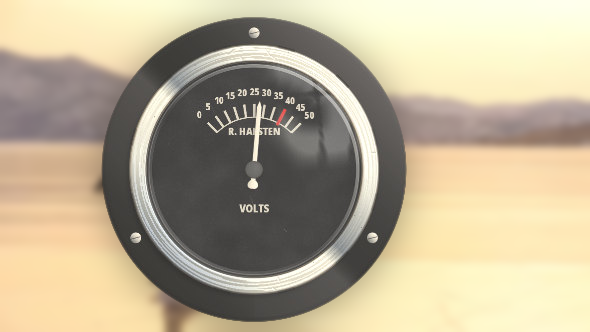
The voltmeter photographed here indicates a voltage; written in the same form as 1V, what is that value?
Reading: 27.5V
